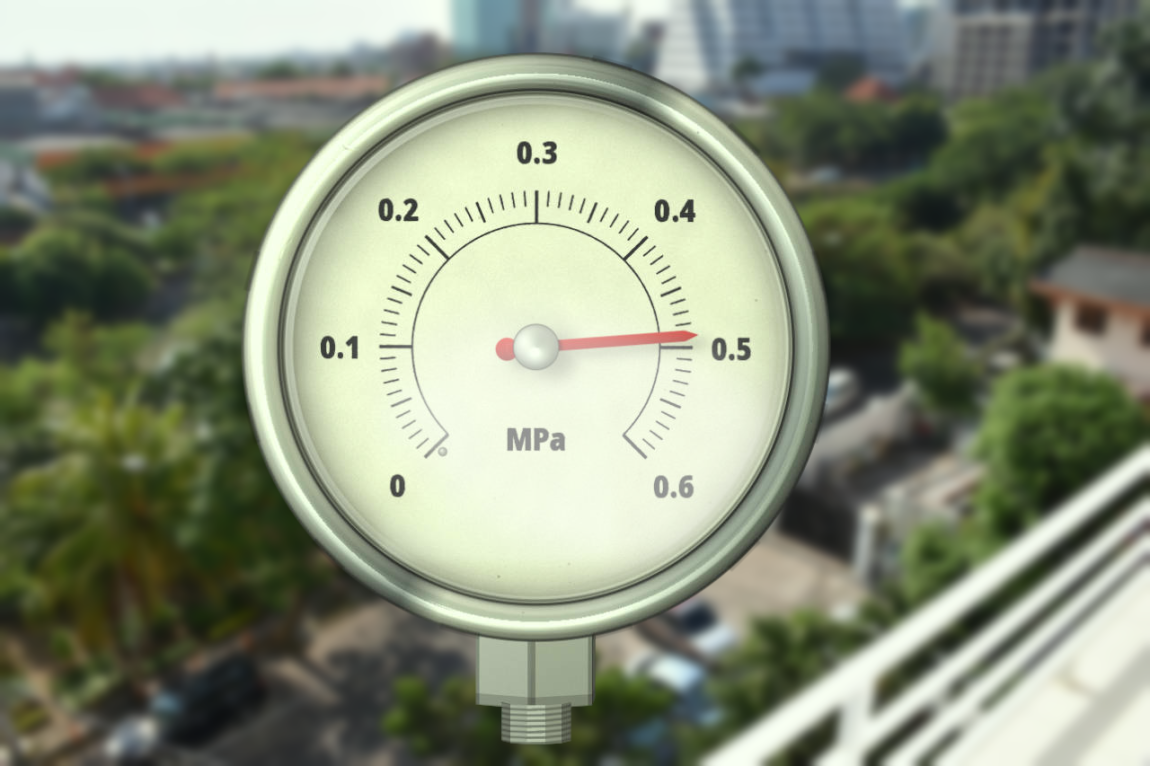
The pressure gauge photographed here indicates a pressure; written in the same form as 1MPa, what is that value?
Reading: 0.49MPa
